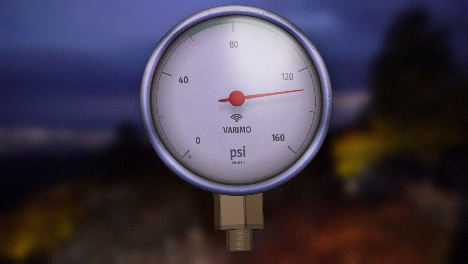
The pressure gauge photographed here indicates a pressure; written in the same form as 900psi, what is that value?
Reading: 130psi
